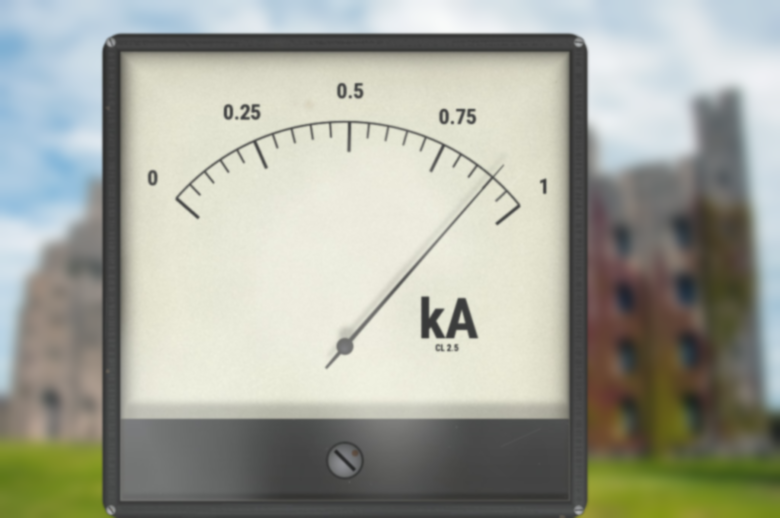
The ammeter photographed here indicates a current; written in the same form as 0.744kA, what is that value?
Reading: 0.9kA
